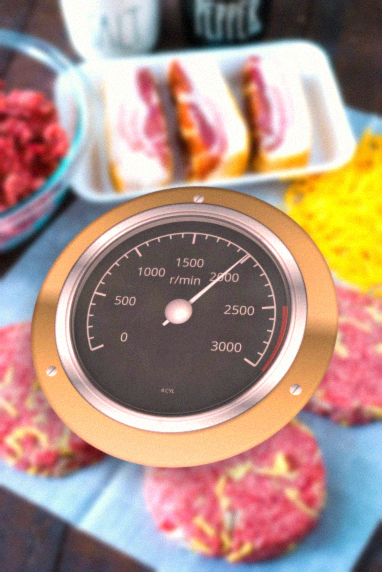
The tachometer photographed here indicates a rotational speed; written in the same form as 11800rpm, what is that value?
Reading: 2000rpm
